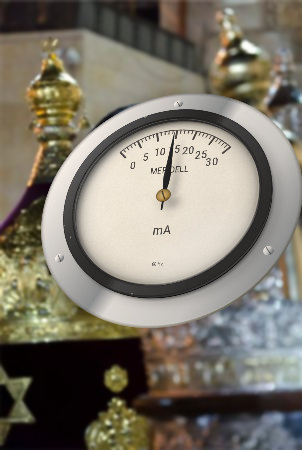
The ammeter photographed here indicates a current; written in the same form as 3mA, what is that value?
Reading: 15mA
